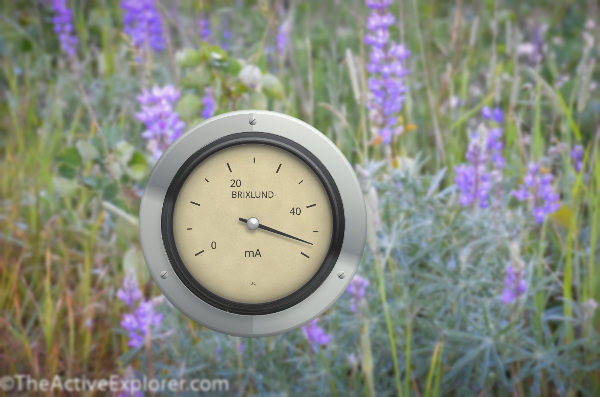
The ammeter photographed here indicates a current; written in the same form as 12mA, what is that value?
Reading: 47.5mA
